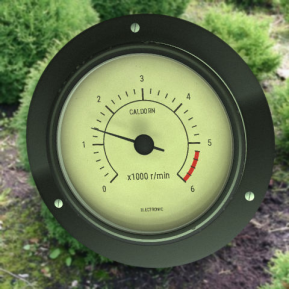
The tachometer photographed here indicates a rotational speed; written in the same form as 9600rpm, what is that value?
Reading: 1400rpm
